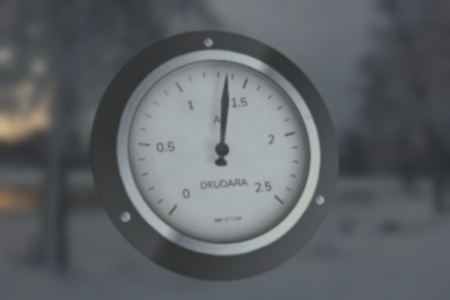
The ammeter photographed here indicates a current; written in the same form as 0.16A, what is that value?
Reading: 1.35A
